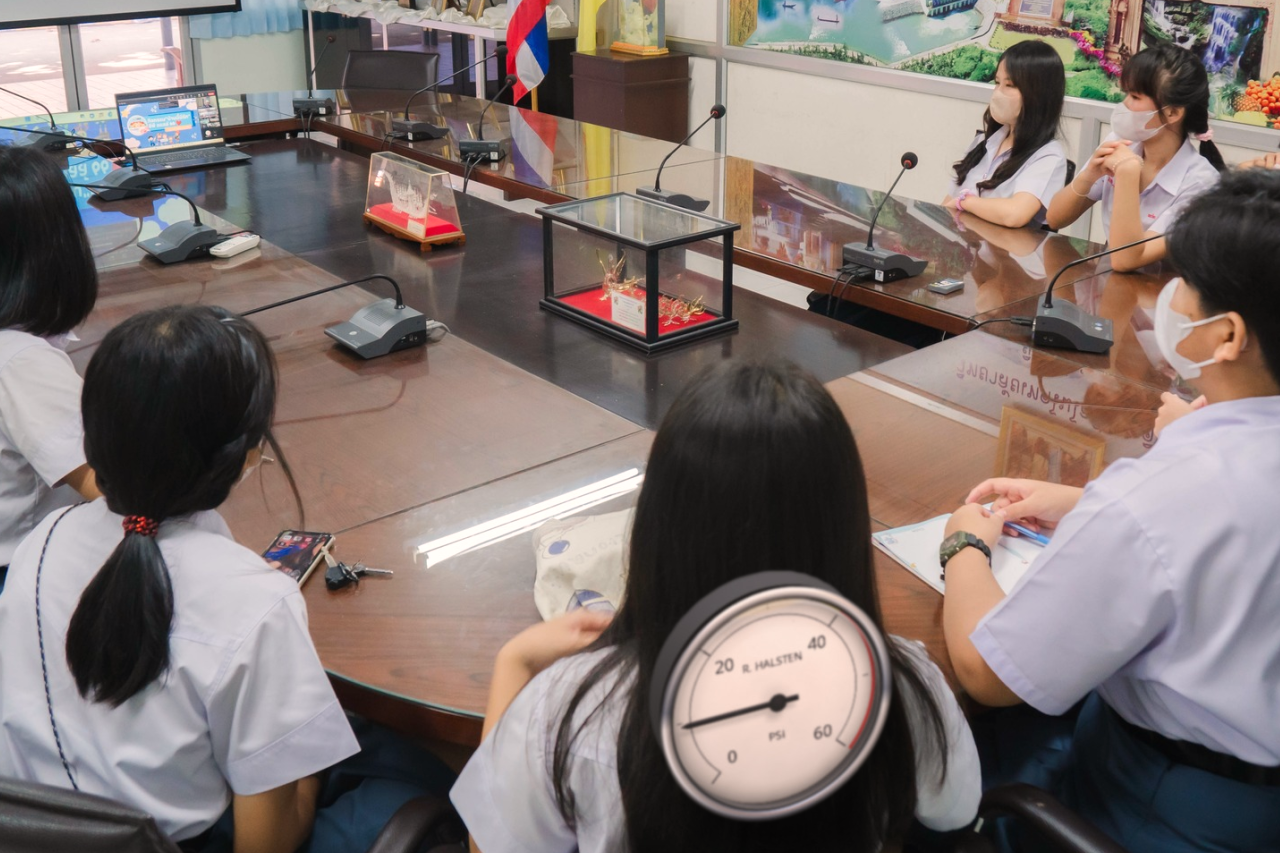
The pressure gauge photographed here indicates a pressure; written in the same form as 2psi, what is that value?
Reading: 10psi
